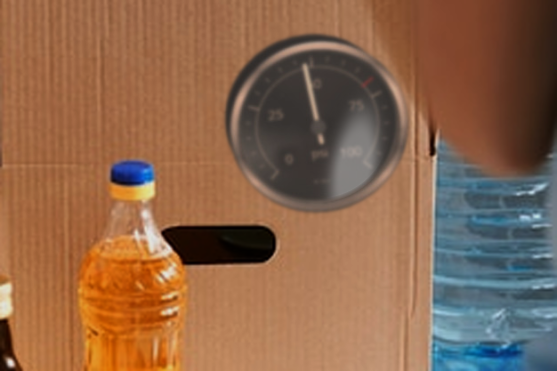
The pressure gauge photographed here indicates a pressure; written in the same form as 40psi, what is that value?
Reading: 47.5psi
